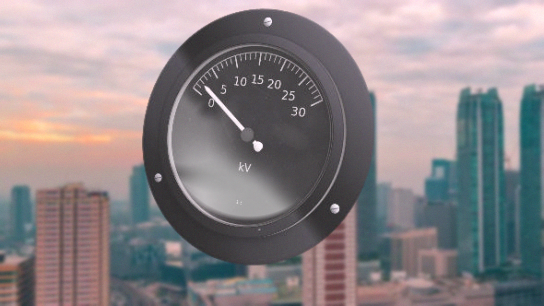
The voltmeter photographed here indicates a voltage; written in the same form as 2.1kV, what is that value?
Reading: 2kV
